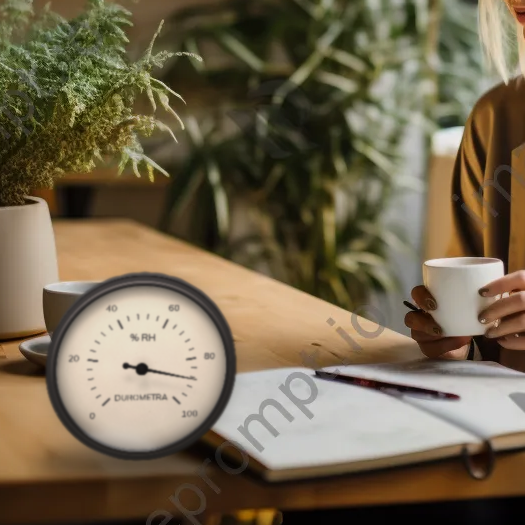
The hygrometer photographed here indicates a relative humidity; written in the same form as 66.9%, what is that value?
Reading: 88%
